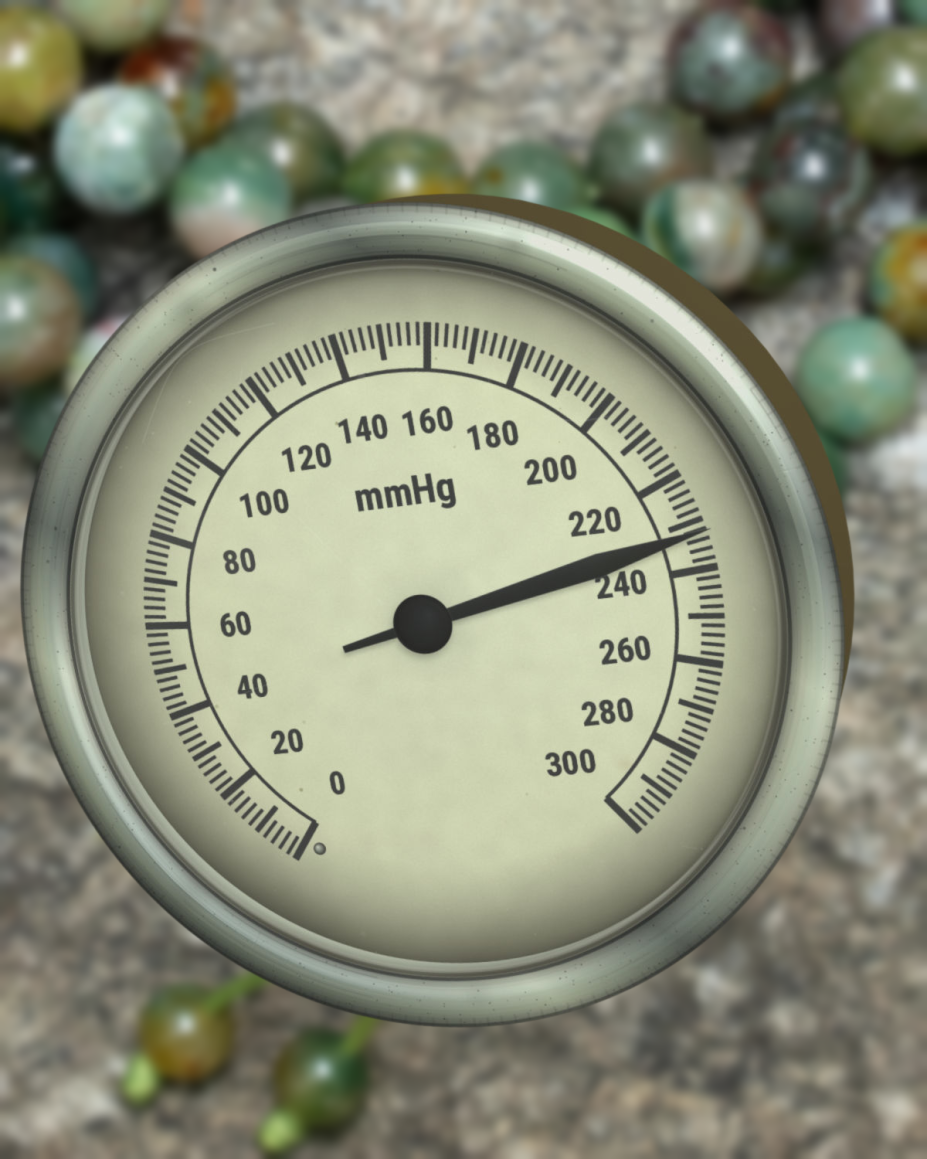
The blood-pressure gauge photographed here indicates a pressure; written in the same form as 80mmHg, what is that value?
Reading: 232mmHg
